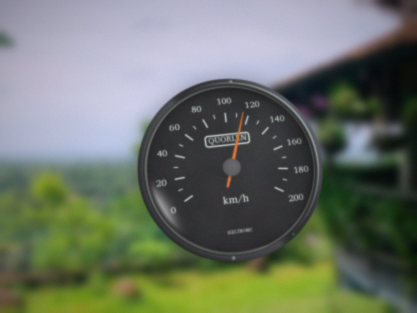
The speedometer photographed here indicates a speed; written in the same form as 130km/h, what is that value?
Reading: 115km/h
